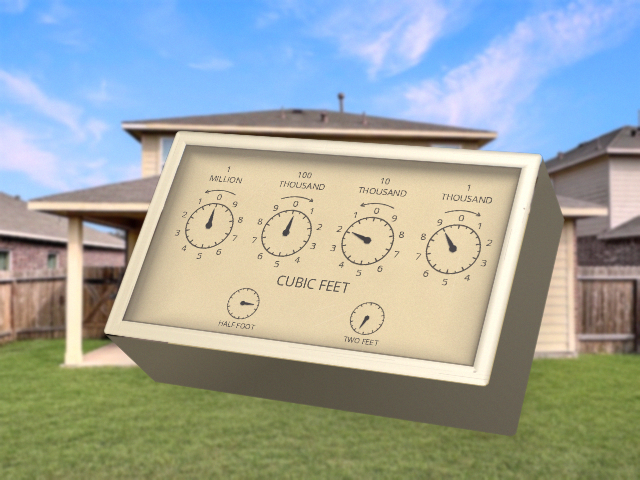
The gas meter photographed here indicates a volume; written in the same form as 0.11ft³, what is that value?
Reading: 1900ft³
